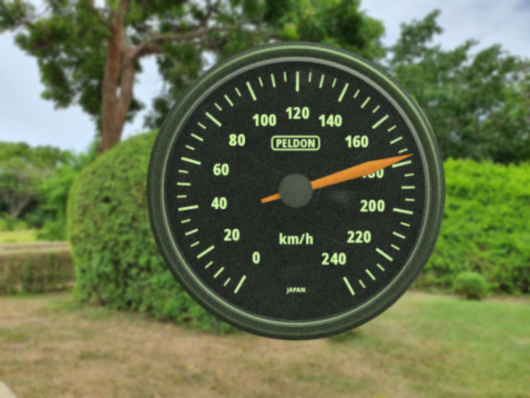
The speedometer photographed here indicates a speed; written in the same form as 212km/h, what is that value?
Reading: 177.5km/h
